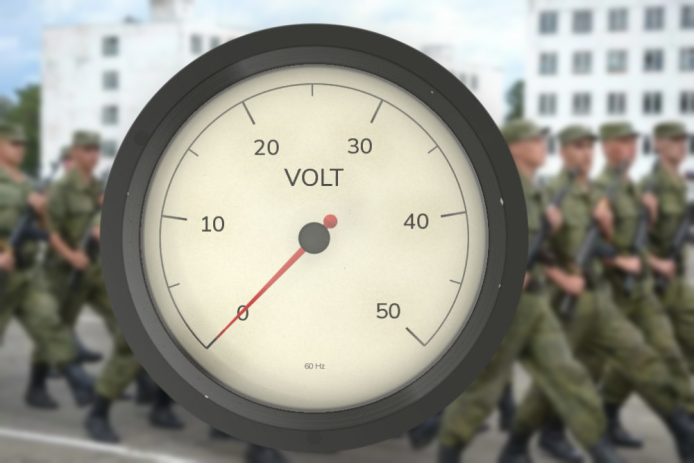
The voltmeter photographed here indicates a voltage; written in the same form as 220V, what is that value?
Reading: 0V
